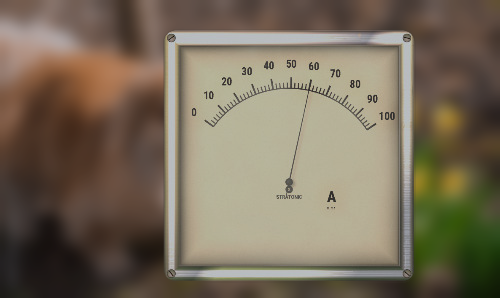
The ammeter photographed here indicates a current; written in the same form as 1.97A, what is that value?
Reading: 60A
